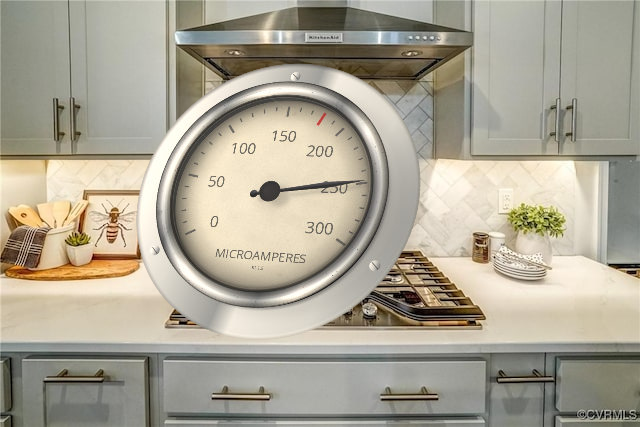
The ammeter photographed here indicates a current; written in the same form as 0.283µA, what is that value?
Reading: 250µA
